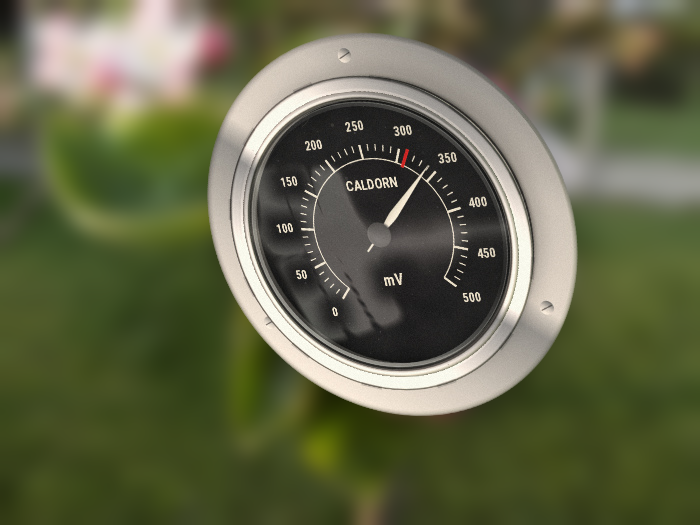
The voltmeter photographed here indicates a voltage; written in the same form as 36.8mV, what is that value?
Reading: 340mV
